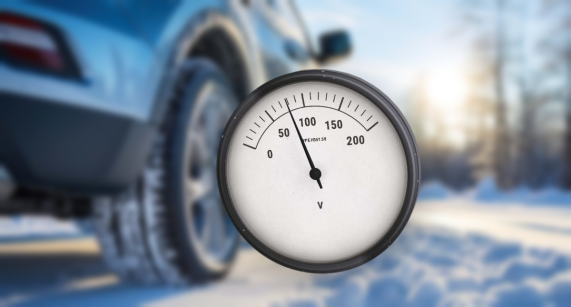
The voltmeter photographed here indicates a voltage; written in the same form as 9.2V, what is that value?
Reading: 80V
